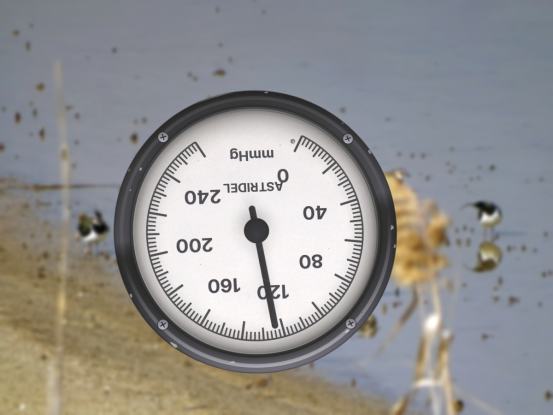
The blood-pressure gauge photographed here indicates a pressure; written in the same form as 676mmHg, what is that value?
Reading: 124mmHg
